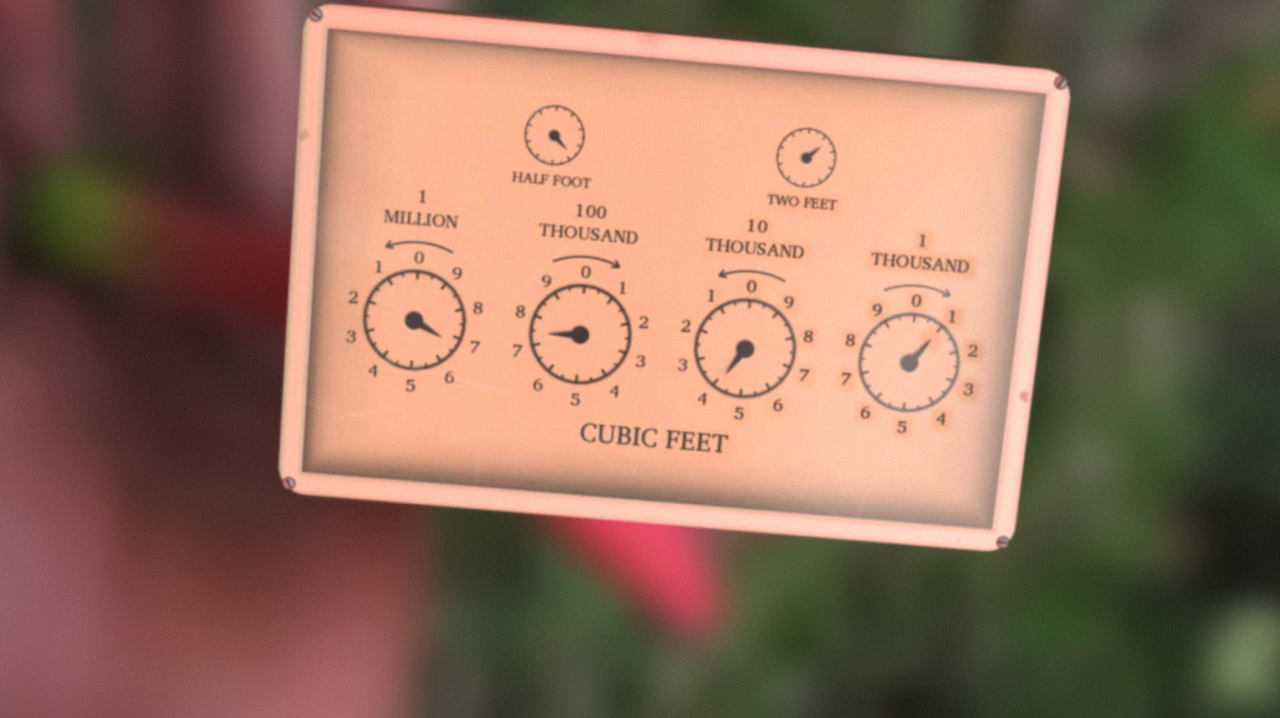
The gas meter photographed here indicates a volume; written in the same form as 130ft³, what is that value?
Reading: 674100ft³
